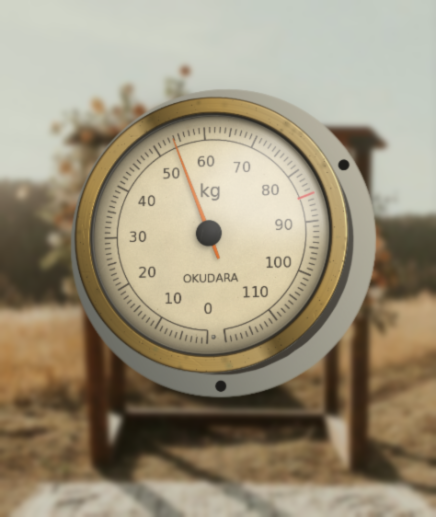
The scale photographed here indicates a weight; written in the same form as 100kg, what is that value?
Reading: 54kg
